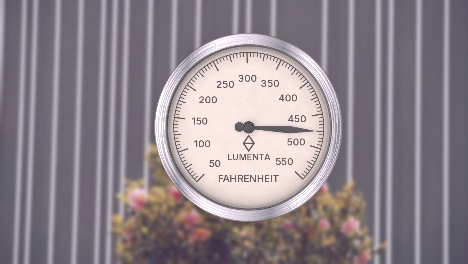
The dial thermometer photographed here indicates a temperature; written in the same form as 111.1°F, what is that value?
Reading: 475°F
